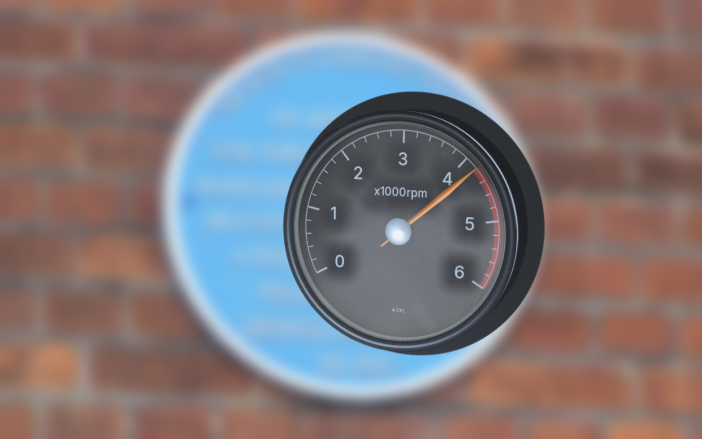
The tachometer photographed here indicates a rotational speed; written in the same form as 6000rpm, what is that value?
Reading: 4200rpm
